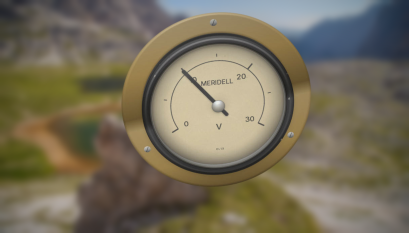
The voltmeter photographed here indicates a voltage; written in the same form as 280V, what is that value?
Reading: 10V
